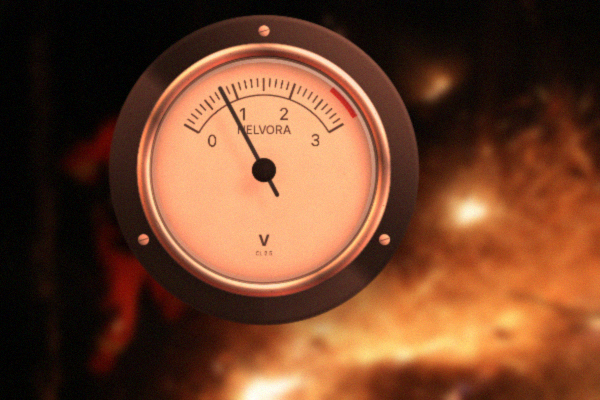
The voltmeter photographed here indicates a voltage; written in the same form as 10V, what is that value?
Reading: 0.8V
